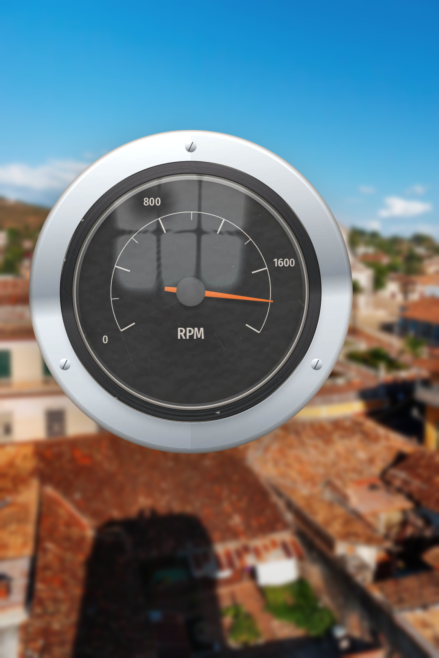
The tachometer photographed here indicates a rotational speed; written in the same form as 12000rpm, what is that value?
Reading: 1800rpm
